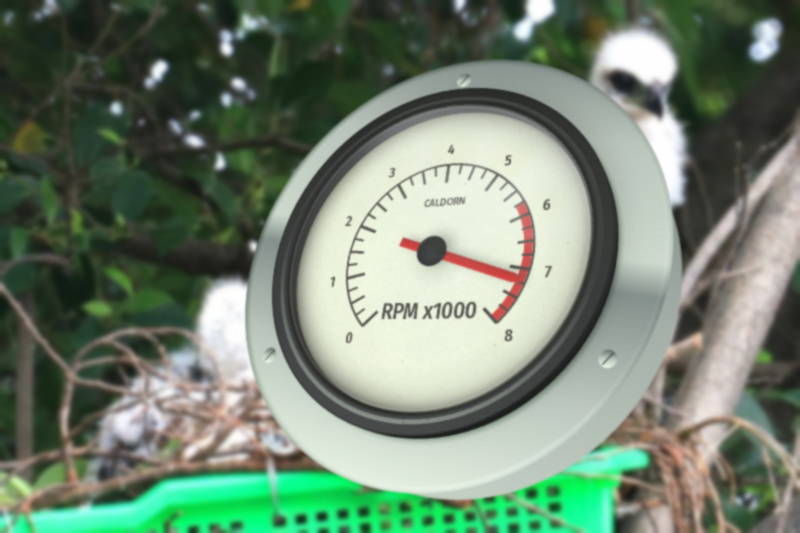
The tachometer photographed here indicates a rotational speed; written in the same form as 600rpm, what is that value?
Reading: 7250rpm
